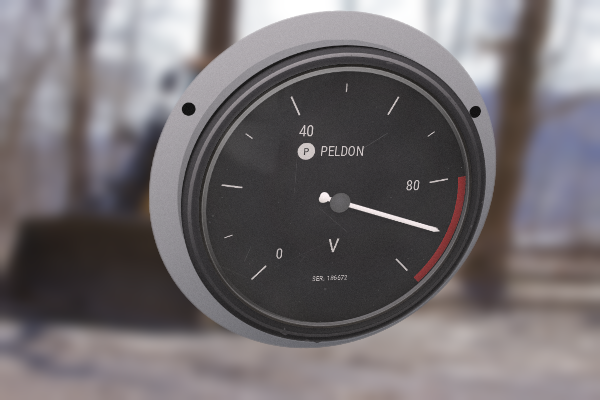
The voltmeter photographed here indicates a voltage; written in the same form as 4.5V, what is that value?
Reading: 90V
